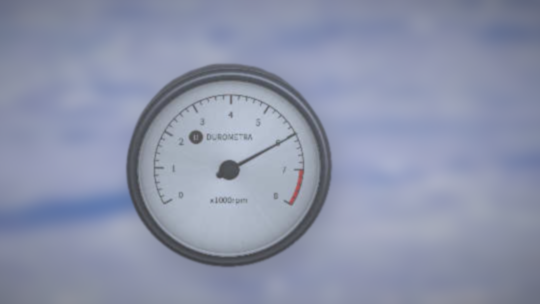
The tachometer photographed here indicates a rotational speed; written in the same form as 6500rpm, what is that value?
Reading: 6000rpm
